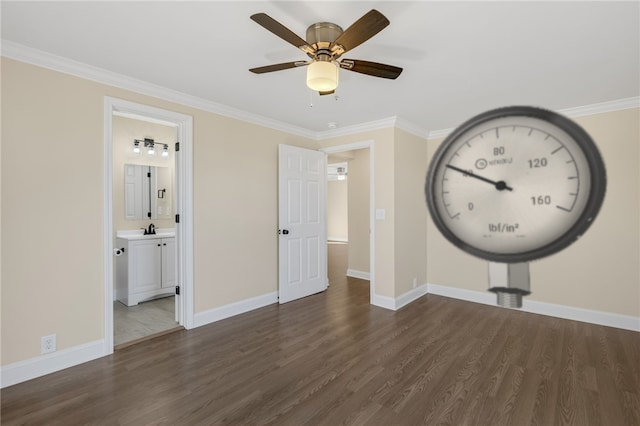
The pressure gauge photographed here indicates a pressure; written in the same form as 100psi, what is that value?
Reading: 40psi
